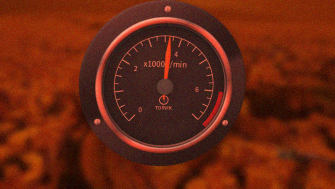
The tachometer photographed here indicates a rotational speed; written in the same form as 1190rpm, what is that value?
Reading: 3625rpm
